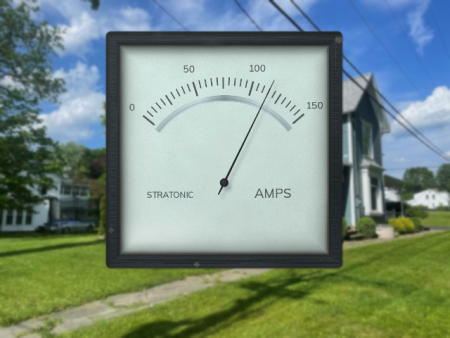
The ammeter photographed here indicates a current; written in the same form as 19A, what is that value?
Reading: 115A
